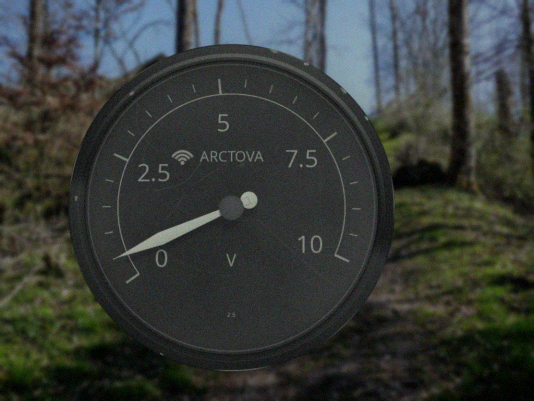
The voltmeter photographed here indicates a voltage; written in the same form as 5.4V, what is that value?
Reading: 0.5V
